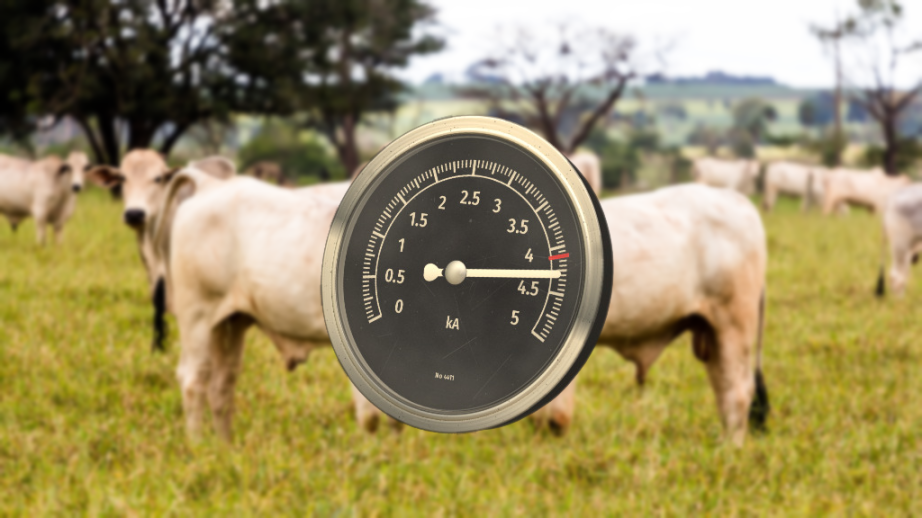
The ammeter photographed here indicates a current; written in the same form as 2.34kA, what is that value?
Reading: 4.3kA
